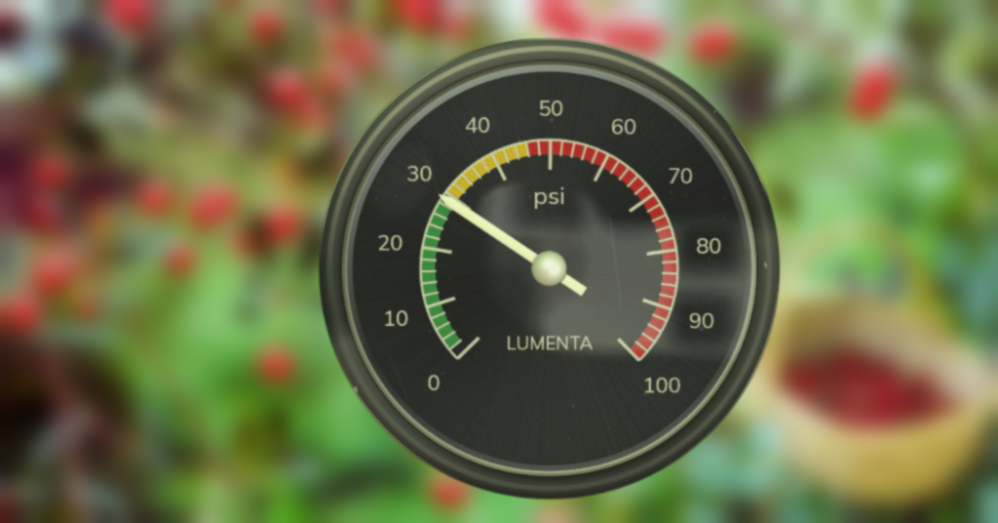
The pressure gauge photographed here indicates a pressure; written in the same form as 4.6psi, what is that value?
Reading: 29psi
